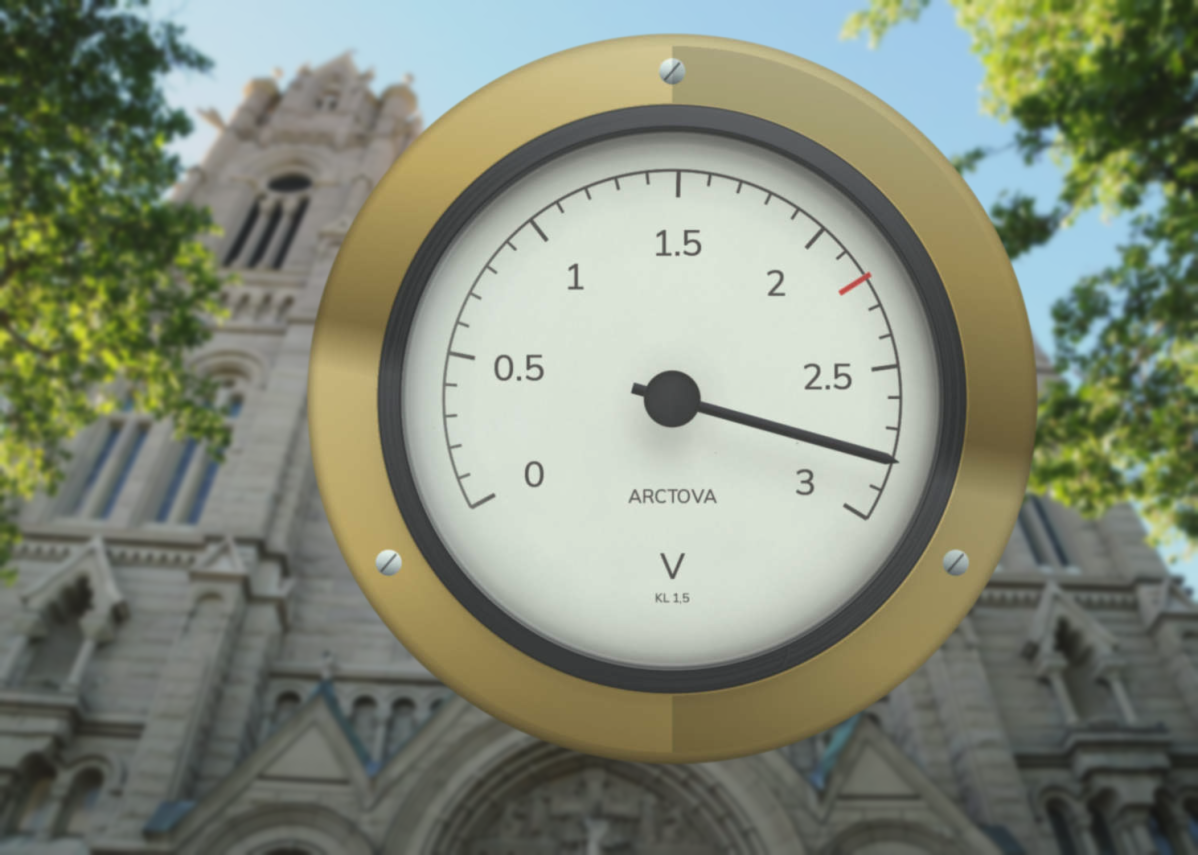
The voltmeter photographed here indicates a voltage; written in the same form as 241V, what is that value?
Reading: 2.8V
